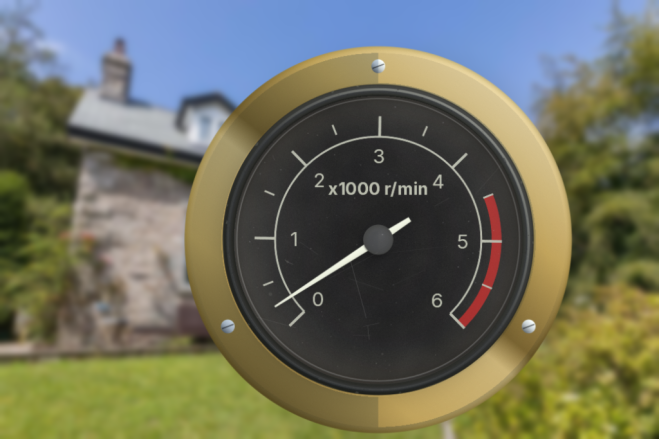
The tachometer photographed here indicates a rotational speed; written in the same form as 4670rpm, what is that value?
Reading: 250rpm
